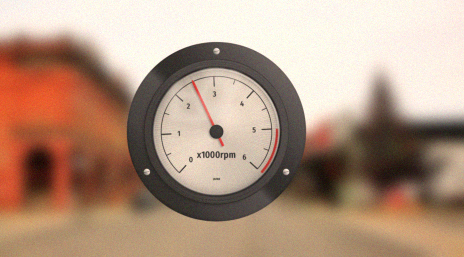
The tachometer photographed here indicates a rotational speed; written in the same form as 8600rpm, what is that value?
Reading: 2500rpm
